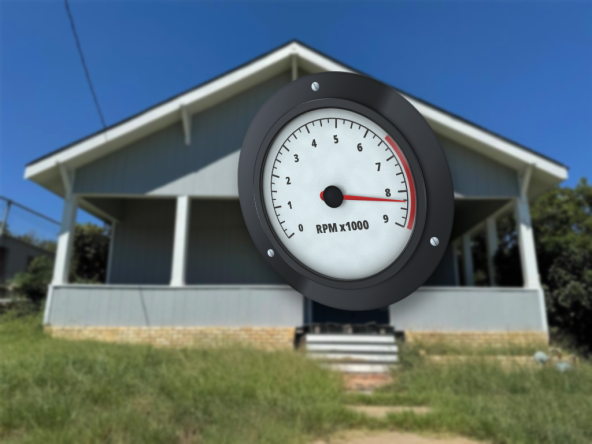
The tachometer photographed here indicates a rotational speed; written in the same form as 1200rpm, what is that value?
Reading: 8250rpm
